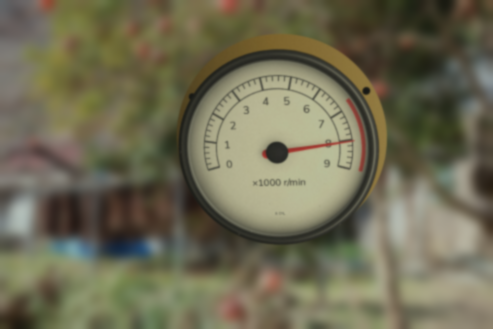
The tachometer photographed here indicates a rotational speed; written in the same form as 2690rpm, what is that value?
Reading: 8000rpm
